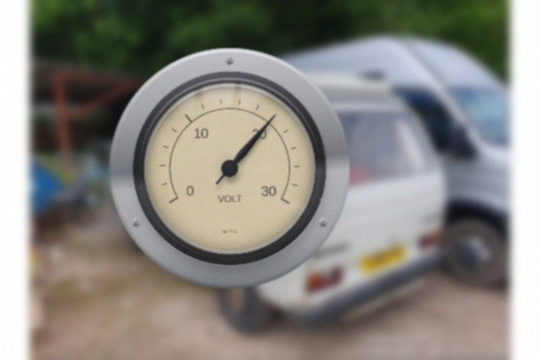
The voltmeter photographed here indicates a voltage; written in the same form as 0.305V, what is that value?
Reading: 20V
